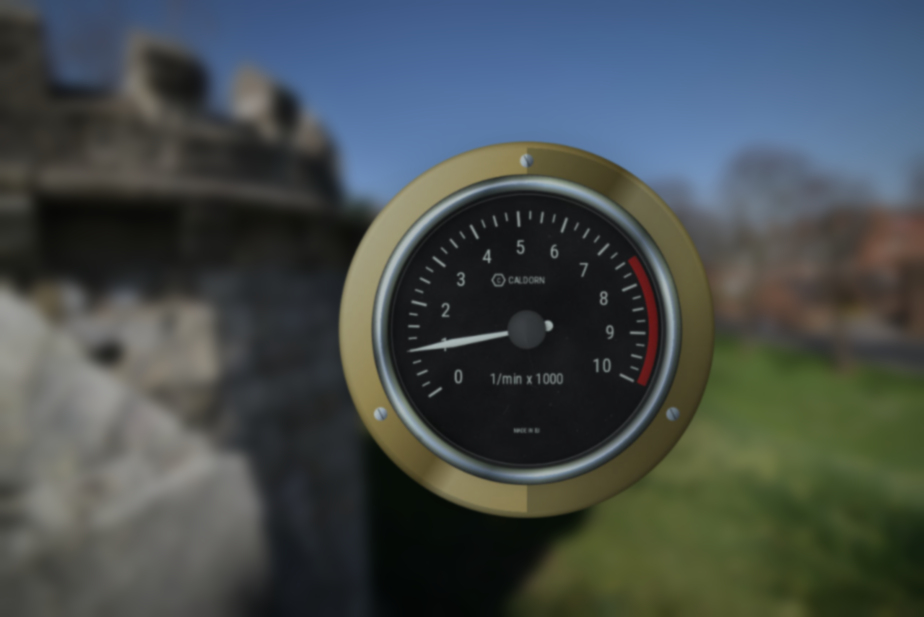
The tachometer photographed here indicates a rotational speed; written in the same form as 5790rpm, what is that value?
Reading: 1000rpm
